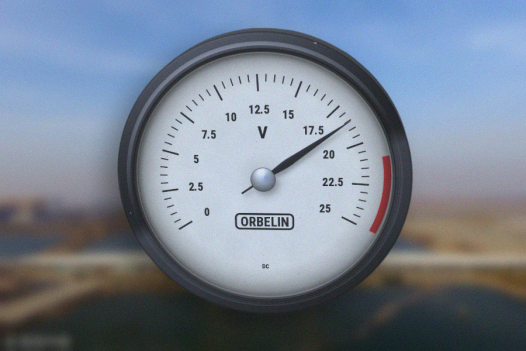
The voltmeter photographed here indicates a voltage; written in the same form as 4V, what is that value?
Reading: 18.5V
